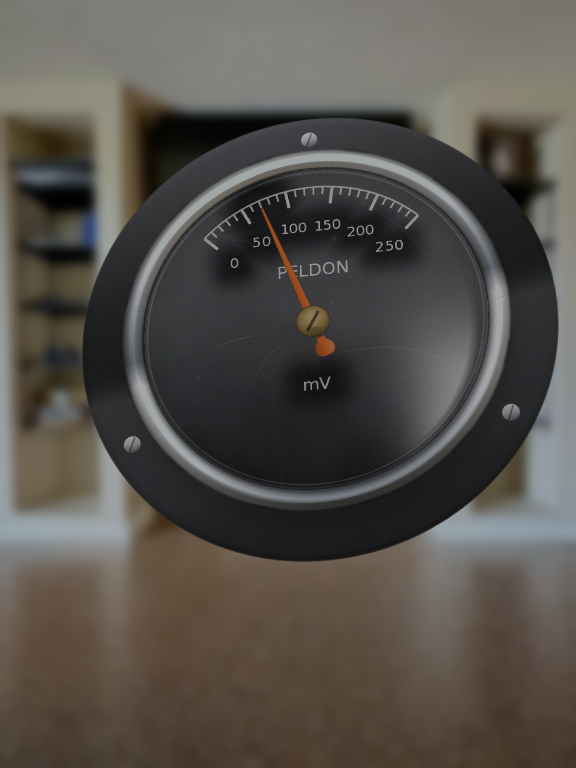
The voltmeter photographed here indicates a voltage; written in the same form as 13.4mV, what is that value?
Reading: 70mV
